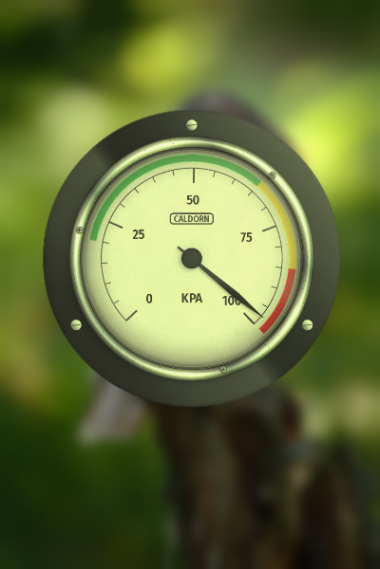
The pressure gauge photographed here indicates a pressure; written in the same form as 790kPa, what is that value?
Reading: 97.5kPa
